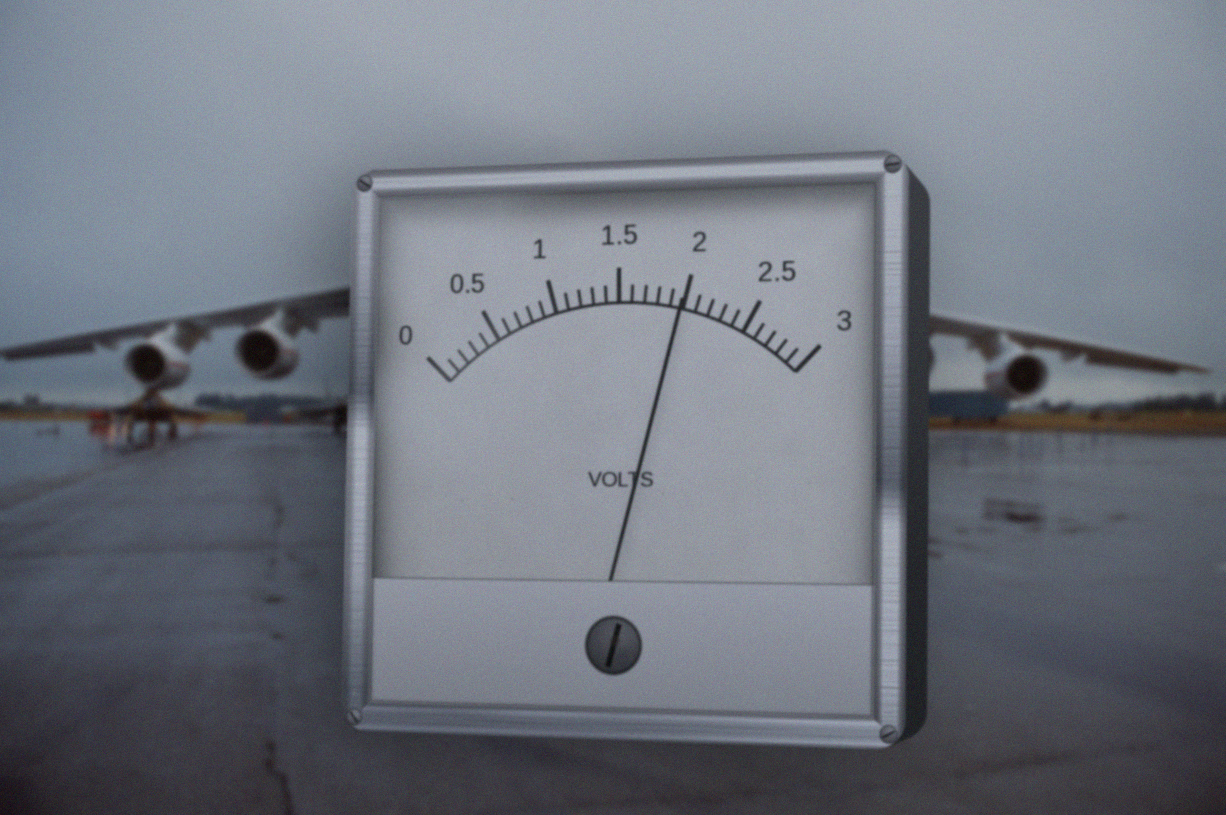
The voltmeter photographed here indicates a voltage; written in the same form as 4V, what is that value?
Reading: 2V
